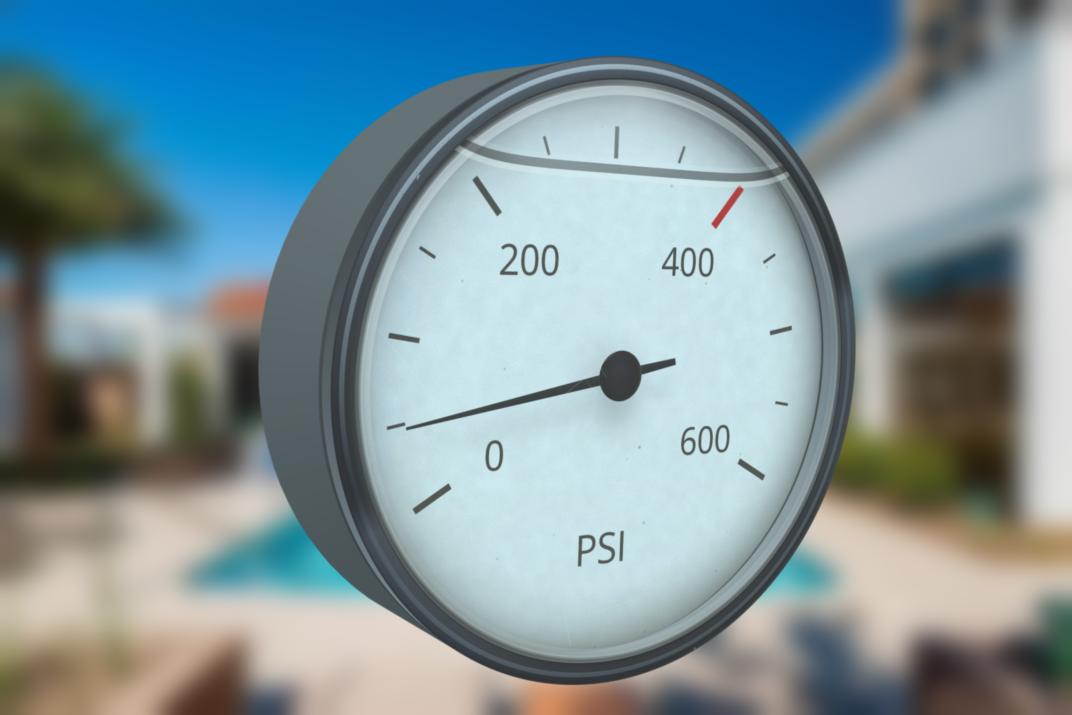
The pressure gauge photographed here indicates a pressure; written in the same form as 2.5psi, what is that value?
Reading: 50psi
